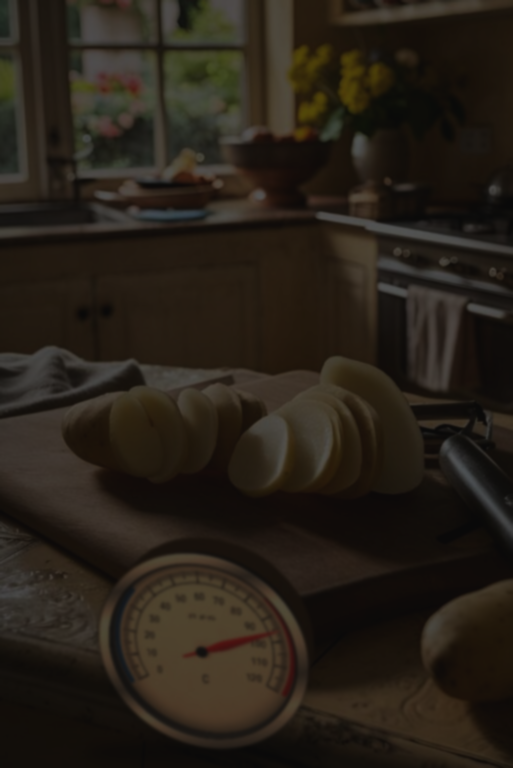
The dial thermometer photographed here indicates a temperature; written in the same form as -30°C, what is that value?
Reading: 95°C
